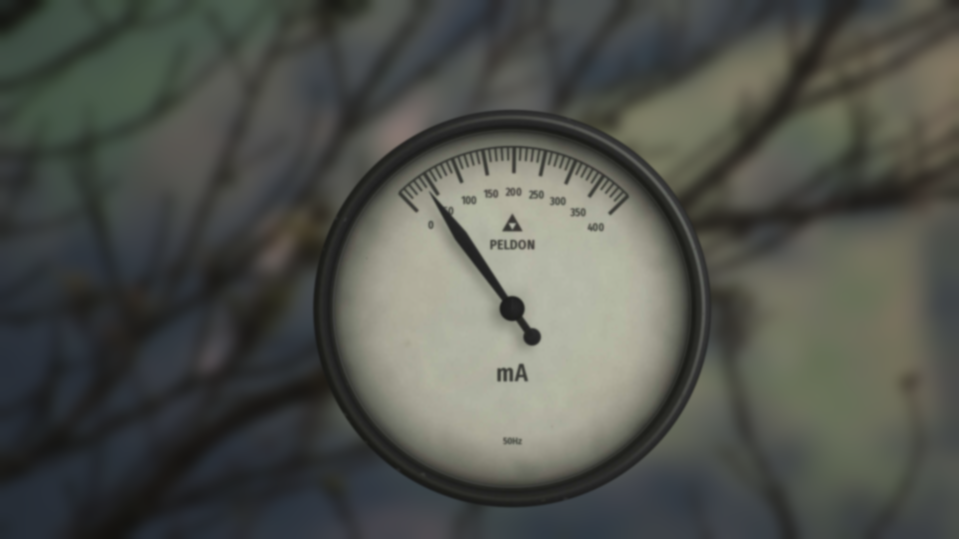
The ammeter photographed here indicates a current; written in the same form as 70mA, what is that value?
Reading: 40mA
